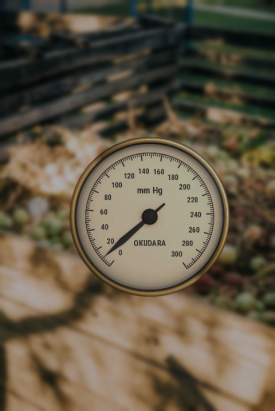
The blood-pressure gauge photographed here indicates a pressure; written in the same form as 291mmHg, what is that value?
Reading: 10mmHg
